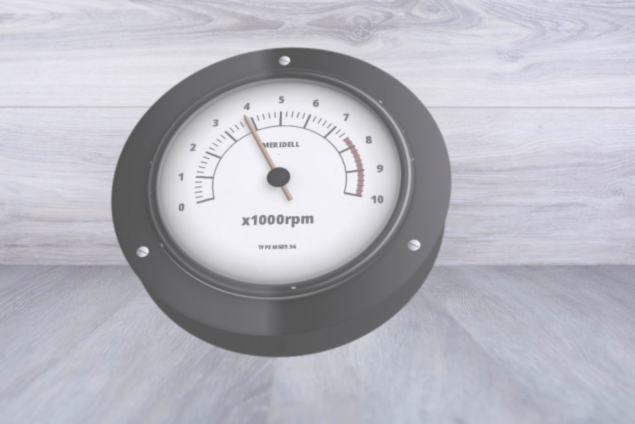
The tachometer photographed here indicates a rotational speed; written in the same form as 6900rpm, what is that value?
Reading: 3800rpm
